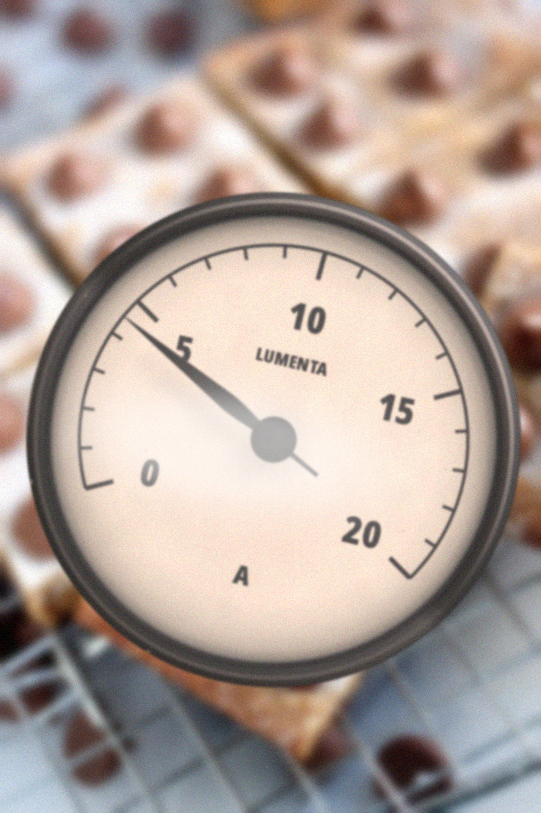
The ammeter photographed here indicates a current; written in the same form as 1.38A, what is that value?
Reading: 4.5A
